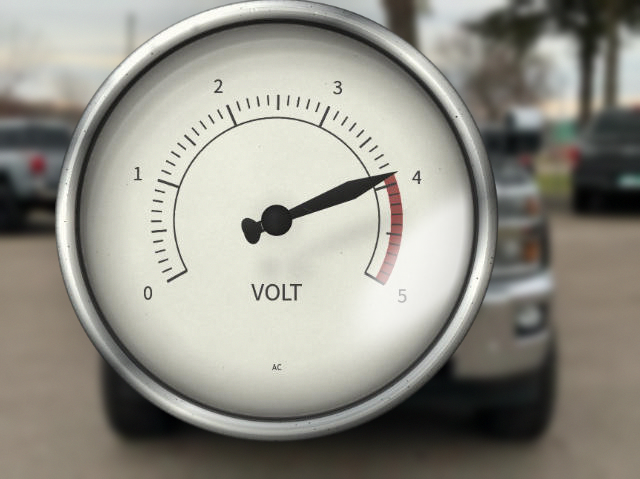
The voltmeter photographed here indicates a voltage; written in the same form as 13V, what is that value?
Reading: 3.9V
